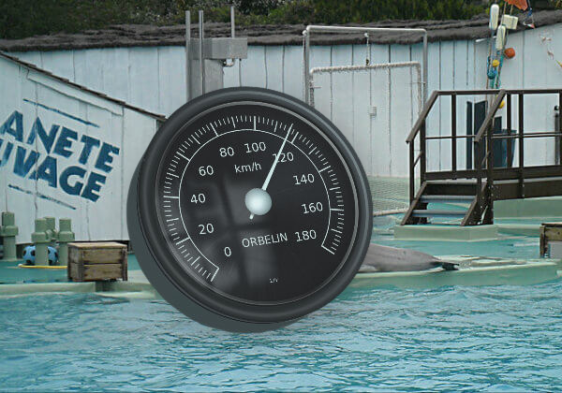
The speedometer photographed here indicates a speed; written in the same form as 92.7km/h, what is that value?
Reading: 116km/h
